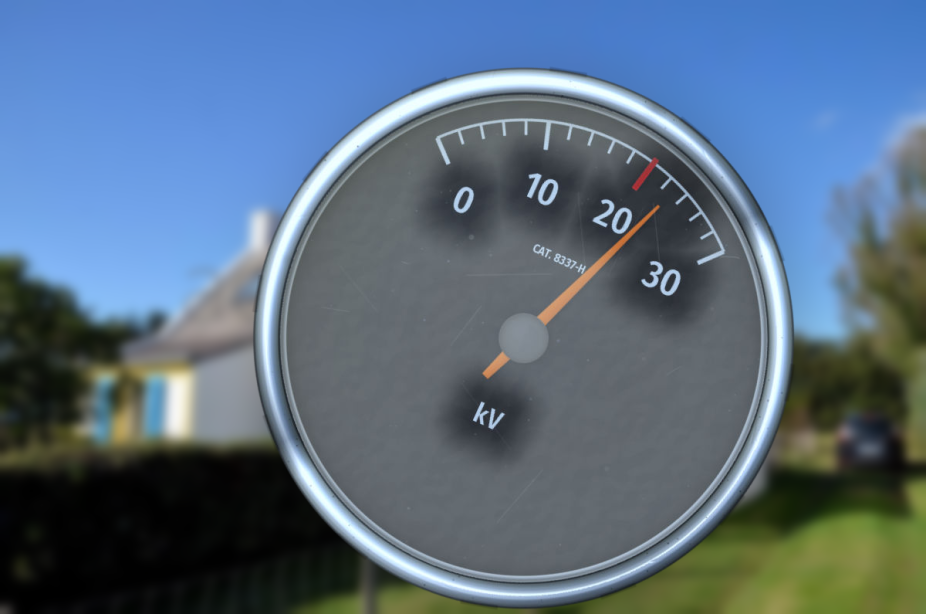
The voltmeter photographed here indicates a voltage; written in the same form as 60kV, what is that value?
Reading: 23kV
